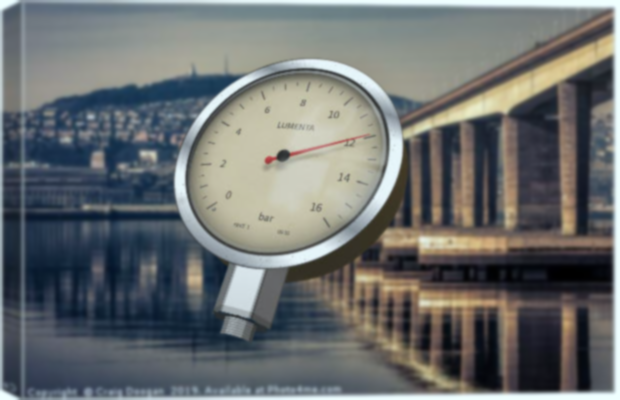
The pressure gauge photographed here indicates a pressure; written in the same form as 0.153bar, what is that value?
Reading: 12bar
